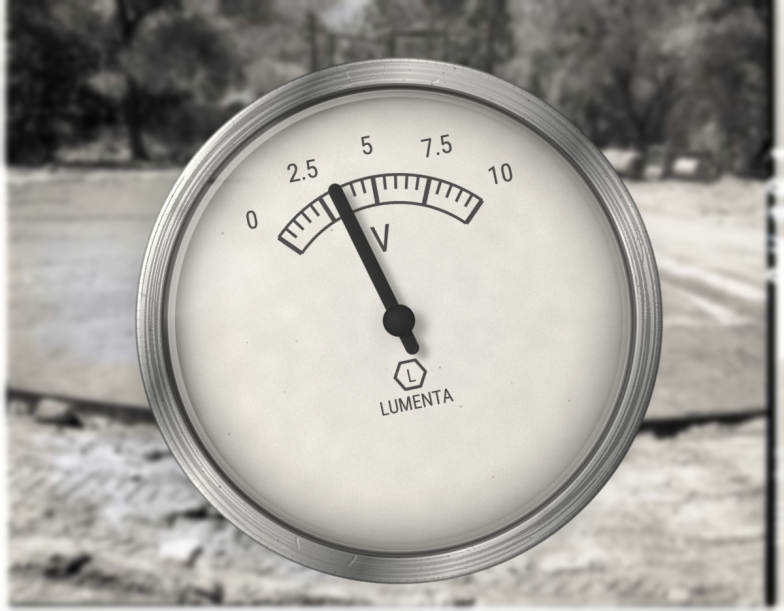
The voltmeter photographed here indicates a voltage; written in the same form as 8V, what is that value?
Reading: 3.25V
